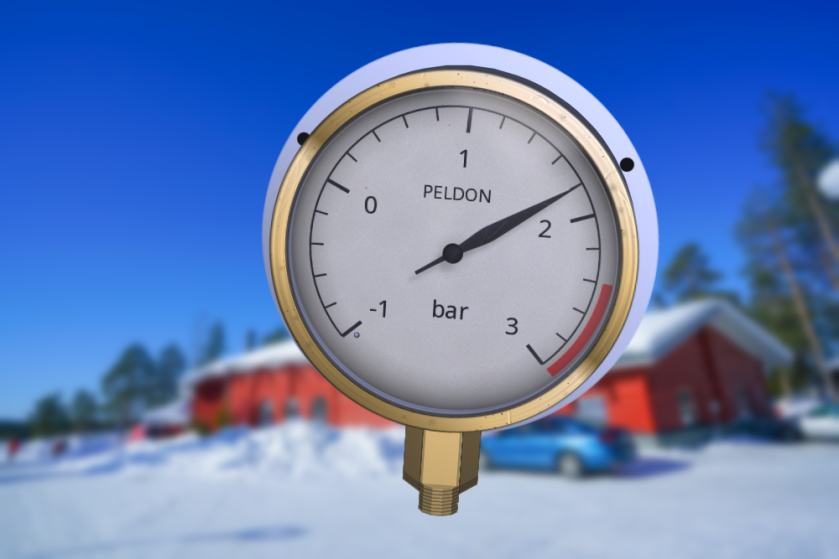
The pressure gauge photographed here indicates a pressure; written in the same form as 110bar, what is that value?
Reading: 1.8bar
